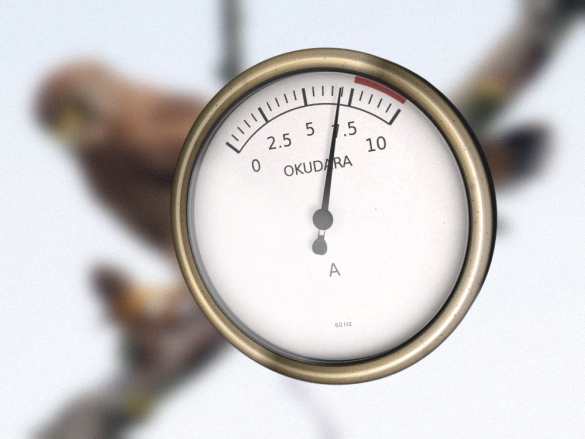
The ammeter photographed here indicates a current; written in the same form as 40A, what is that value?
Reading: 7A
